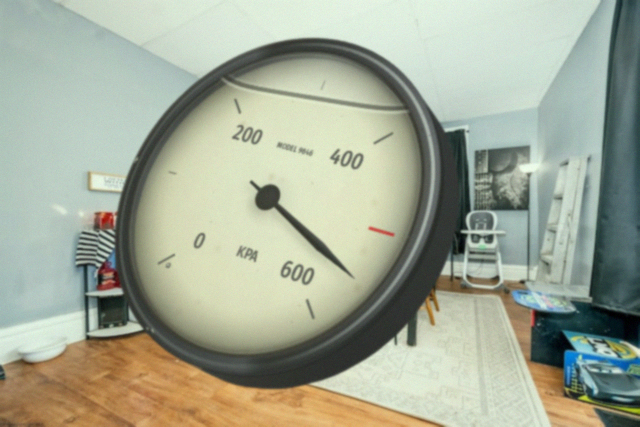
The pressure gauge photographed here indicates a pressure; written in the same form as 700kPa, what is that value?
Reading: 550kPa
